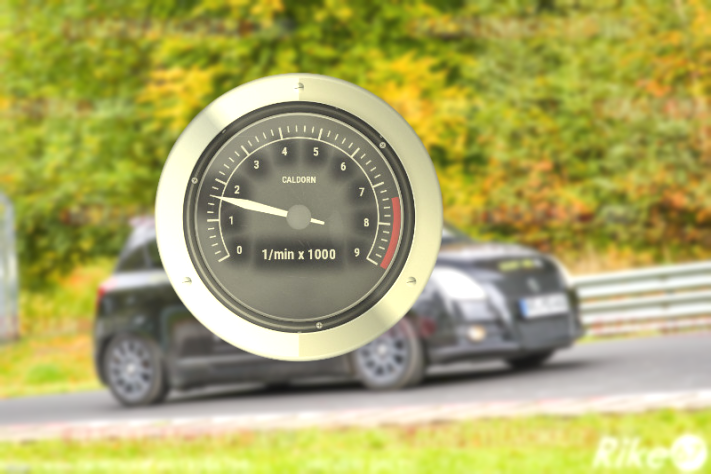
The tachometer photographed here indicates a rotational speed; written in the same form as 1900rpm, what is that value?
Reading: 1600rpm
